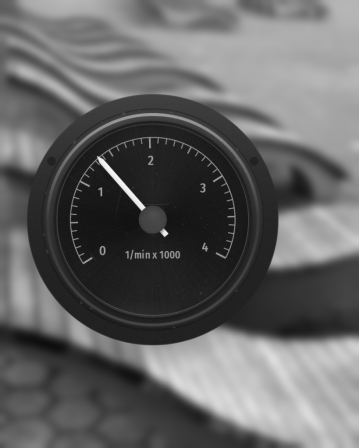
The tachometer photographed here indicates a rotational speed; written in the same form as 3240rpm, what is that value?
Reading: 1350rpm
